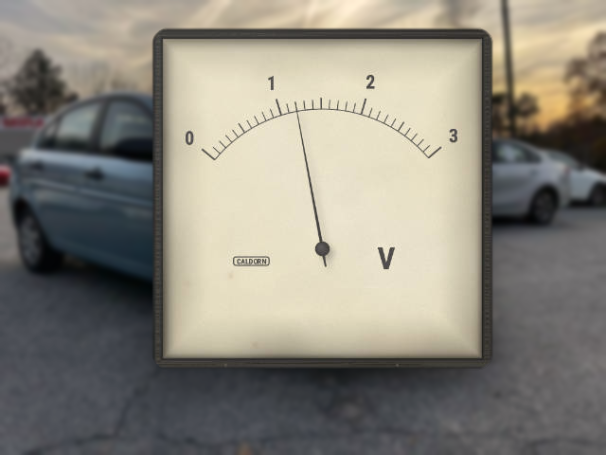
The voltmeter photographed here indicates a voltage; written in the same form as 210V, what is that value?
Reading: 1.2V
